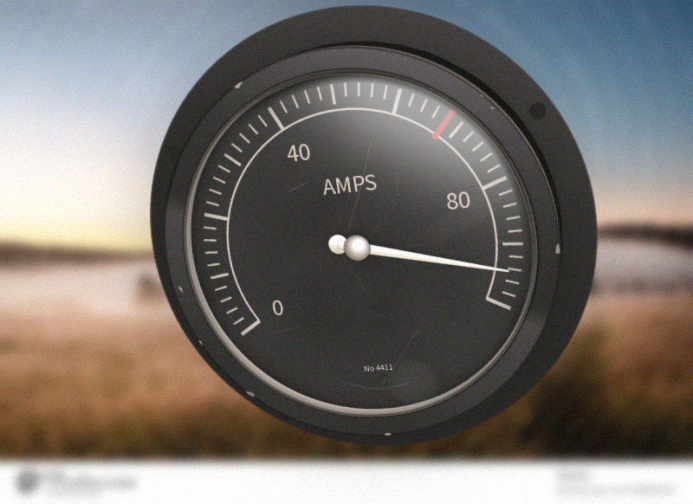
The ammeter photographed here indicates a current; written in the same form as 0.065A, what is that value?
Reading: 94A
